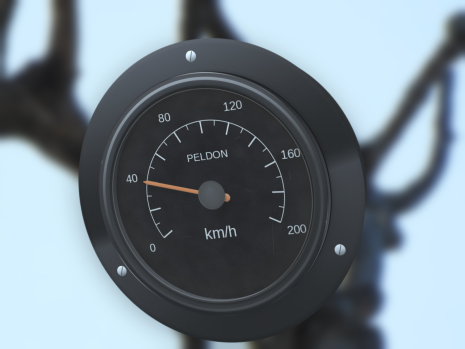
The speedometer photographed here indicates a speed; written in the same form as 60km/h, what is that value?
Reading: 40km/h
